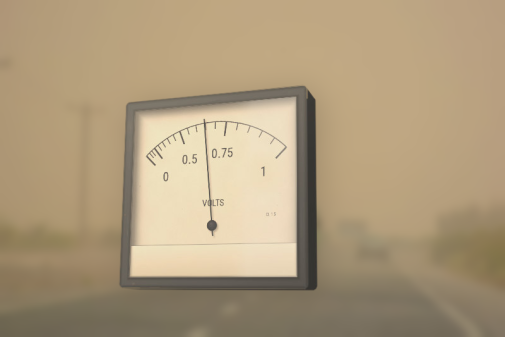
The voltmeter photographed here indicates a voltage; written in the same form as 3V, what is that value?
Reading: 0.65V
